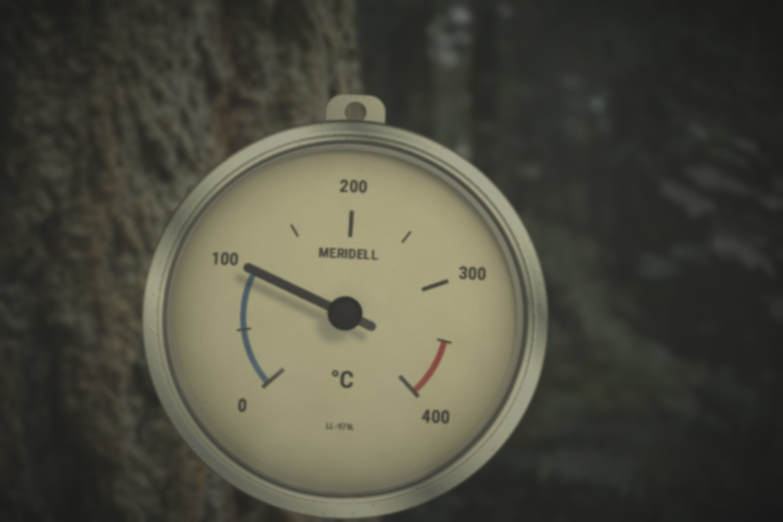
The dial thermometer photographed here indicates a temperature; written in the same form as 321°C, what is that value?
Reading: 100°C
